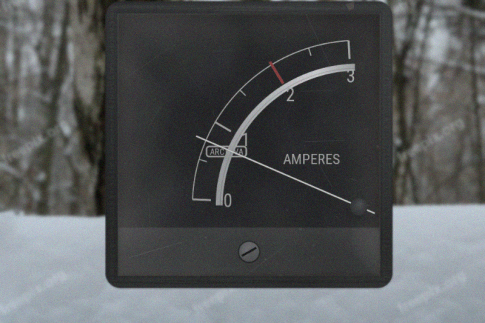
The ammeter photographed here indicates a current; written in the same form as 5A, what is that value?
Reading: 0.75A
